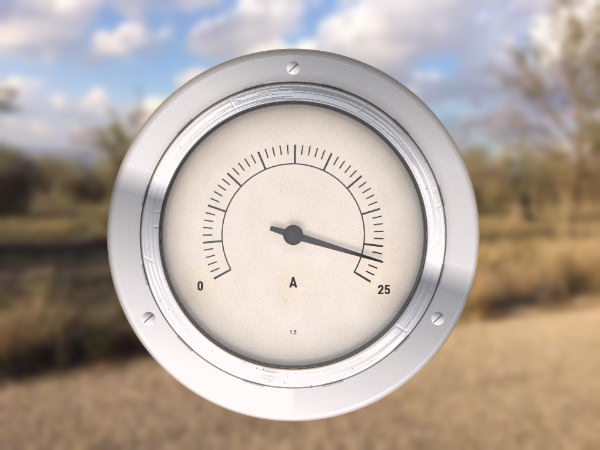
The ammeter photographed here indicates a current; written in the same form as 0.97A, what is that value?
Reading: 23.5A
